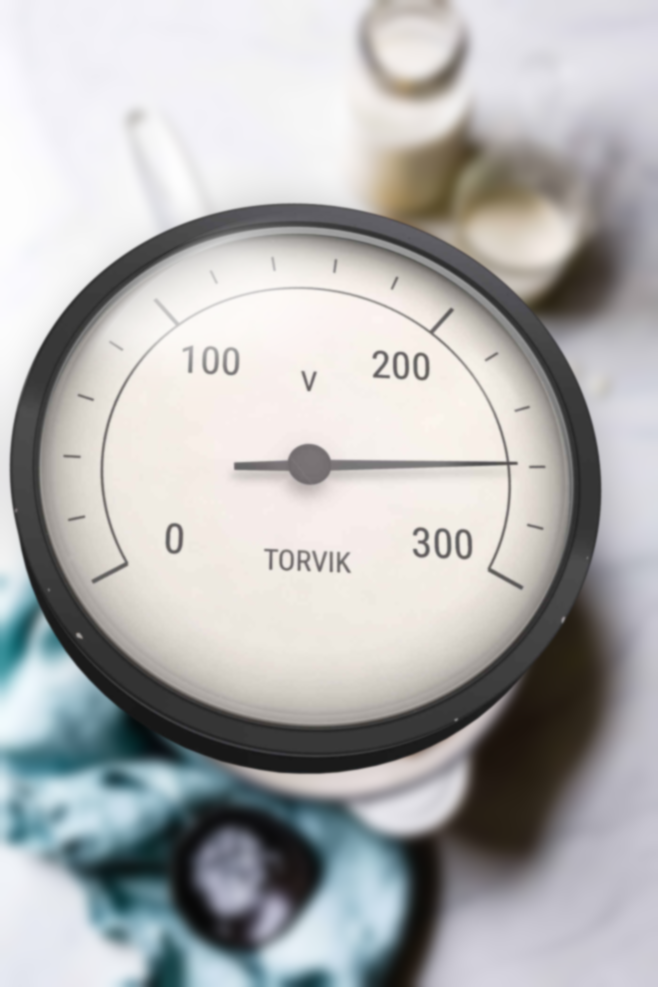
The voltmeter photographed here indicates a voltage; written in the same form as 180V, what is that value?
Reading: 260V
